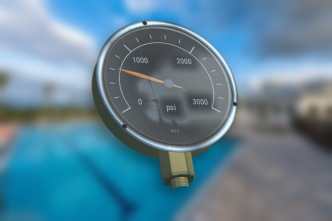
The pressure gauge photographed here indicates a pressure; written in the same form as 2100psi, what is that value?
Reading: 600psi
